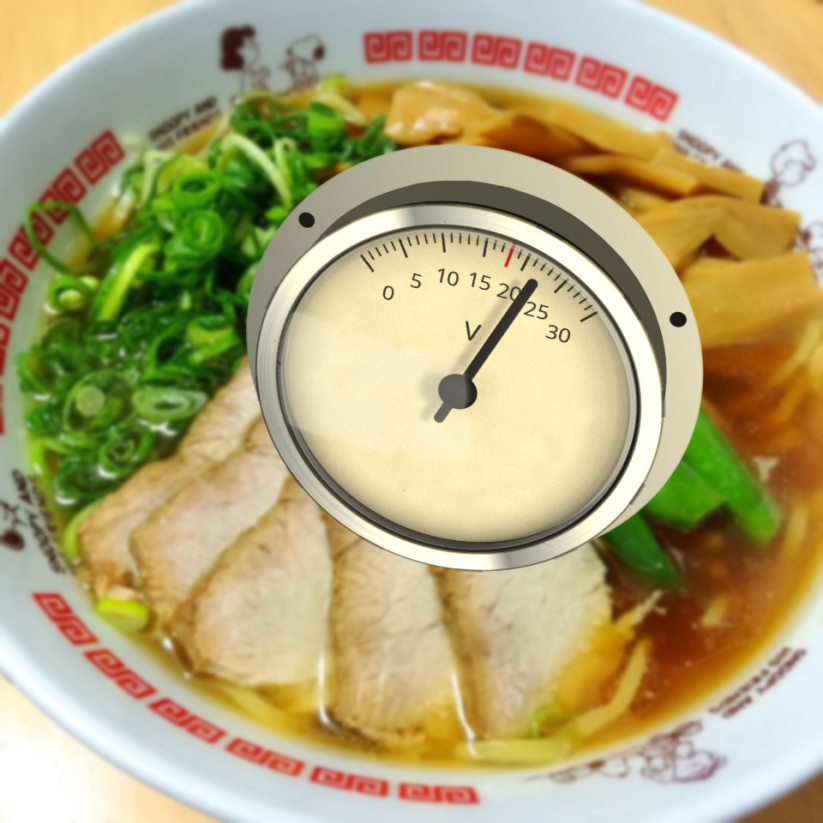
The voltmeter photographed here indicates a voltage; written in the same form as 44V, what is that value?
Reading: 22V
